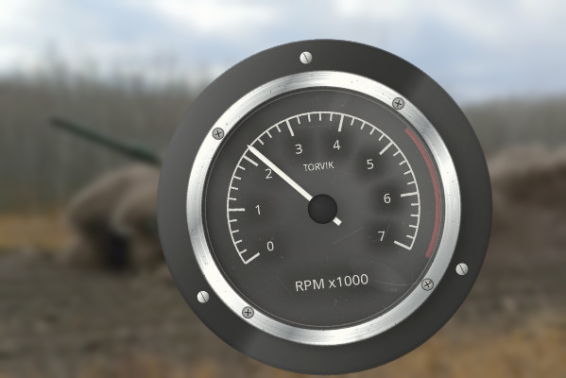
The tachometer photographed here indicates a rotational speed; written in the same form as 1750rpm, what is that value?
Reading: 2200rpm
